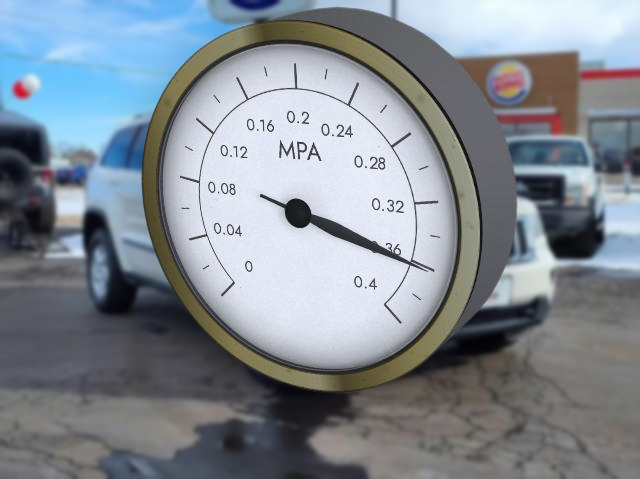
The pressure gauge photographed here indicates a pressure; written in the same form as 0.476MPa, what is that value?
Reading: 0.36MPa
